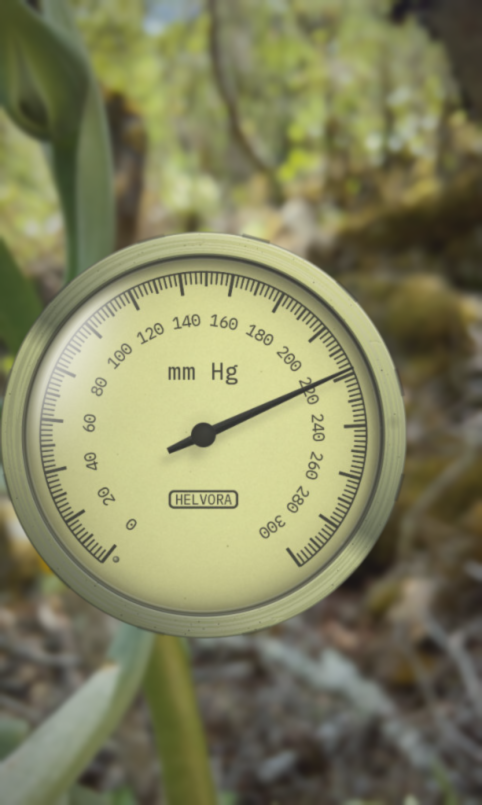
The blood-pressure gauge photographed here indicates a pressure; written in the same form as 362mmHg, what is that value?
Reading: 218mmHg
